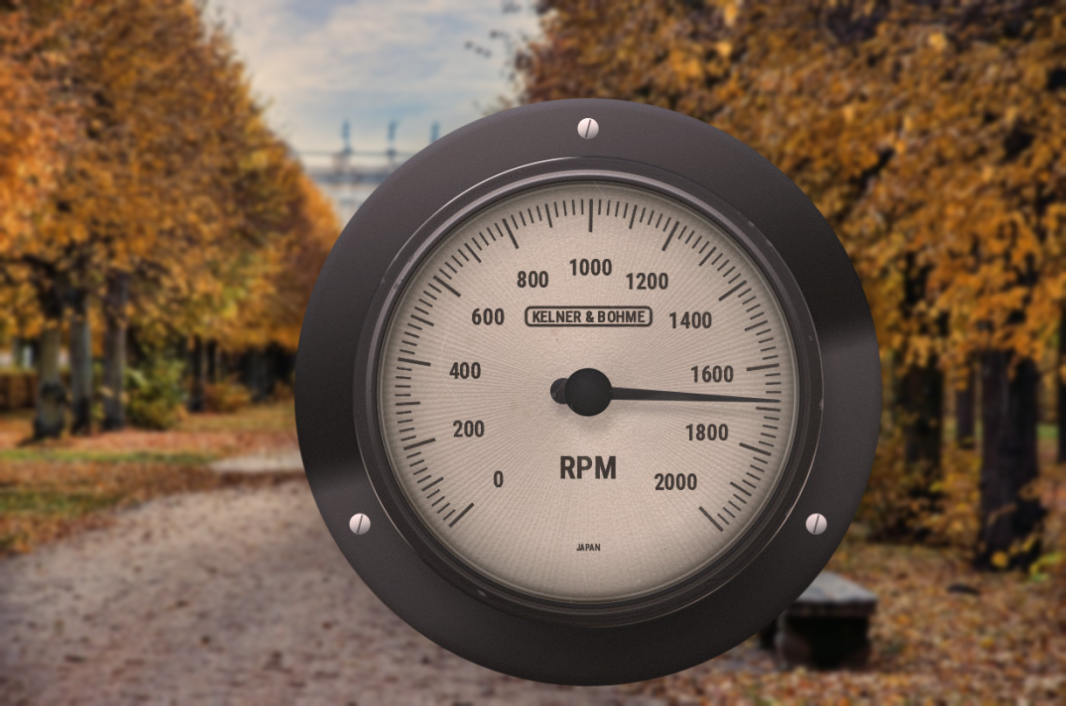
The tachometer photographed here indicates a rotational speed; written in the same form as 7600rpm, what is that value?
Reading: 1680rpm
